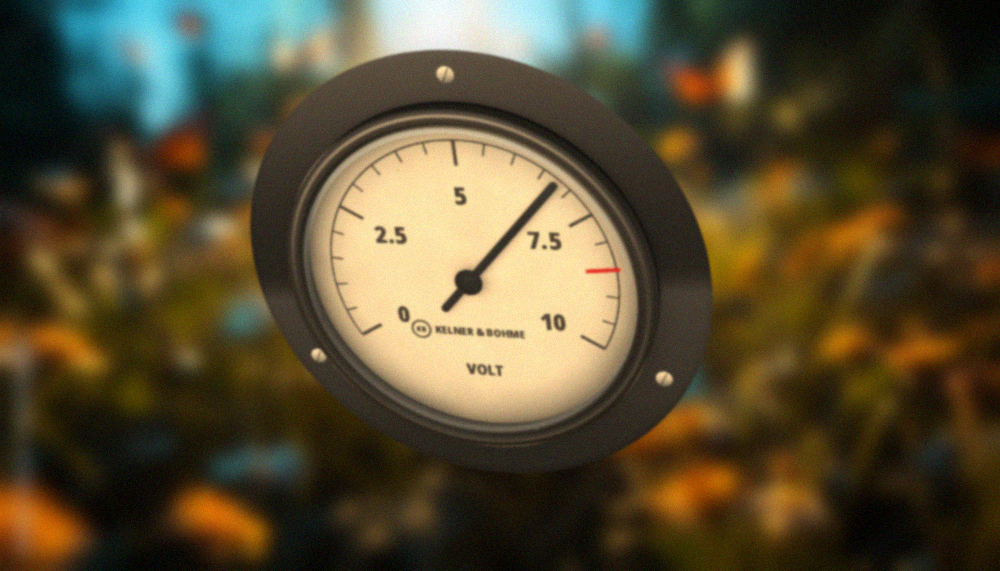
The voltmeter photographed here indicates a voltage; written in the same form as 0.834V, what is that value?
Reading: 6.75V
